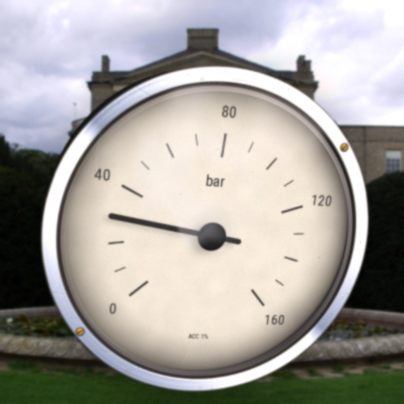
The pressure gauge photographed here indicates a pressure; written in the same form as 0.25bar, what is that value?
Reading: 30bar
